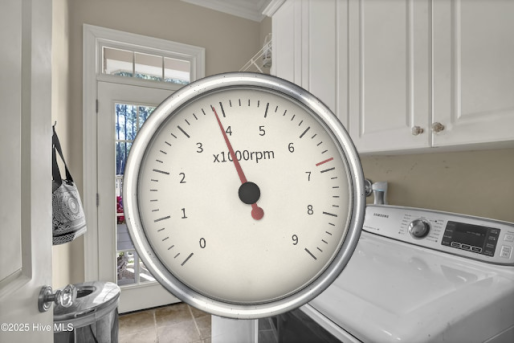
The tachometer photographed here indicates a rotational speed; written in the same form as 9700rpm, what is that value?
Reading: 3800rpm
